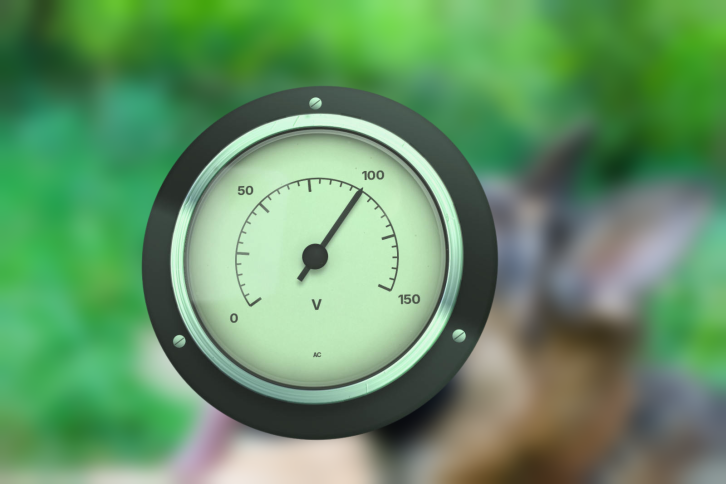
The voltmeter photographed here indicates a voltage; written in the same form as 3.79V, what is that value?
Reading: 100V
